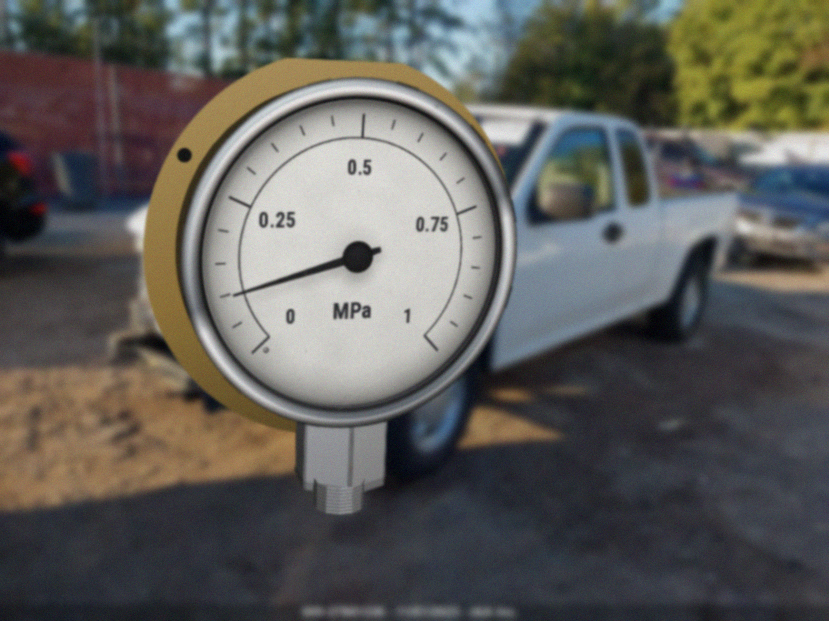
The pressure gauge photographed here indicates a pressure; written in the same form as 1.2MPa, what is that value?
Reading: 0.1MPa
